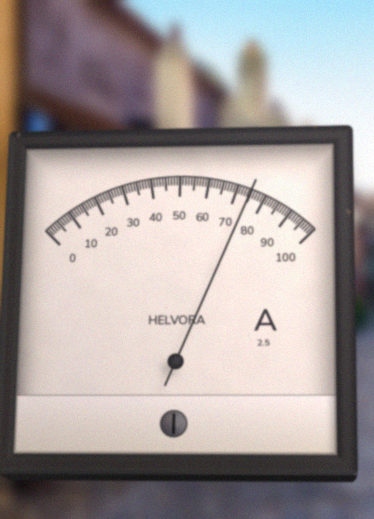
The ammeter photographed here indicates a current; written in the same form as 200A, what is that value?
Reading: 75A
